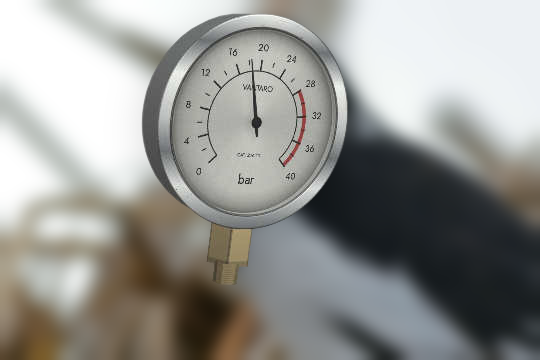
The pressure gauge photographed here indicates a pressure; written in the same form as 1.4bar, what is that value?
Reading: 18bar
